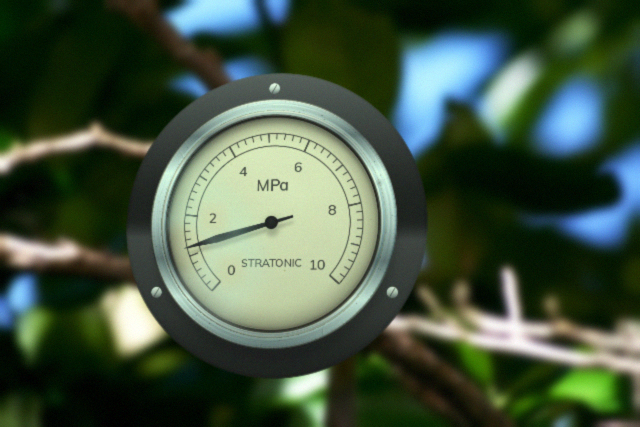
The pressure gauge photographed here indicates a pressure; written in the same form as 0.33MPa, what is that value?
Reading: 1.2MPa
